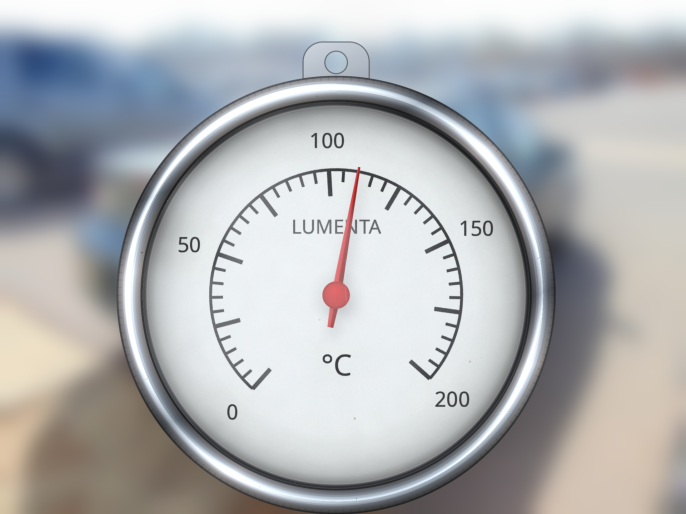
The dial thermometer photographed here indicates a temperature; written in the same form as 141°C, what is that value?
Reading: 110°C
